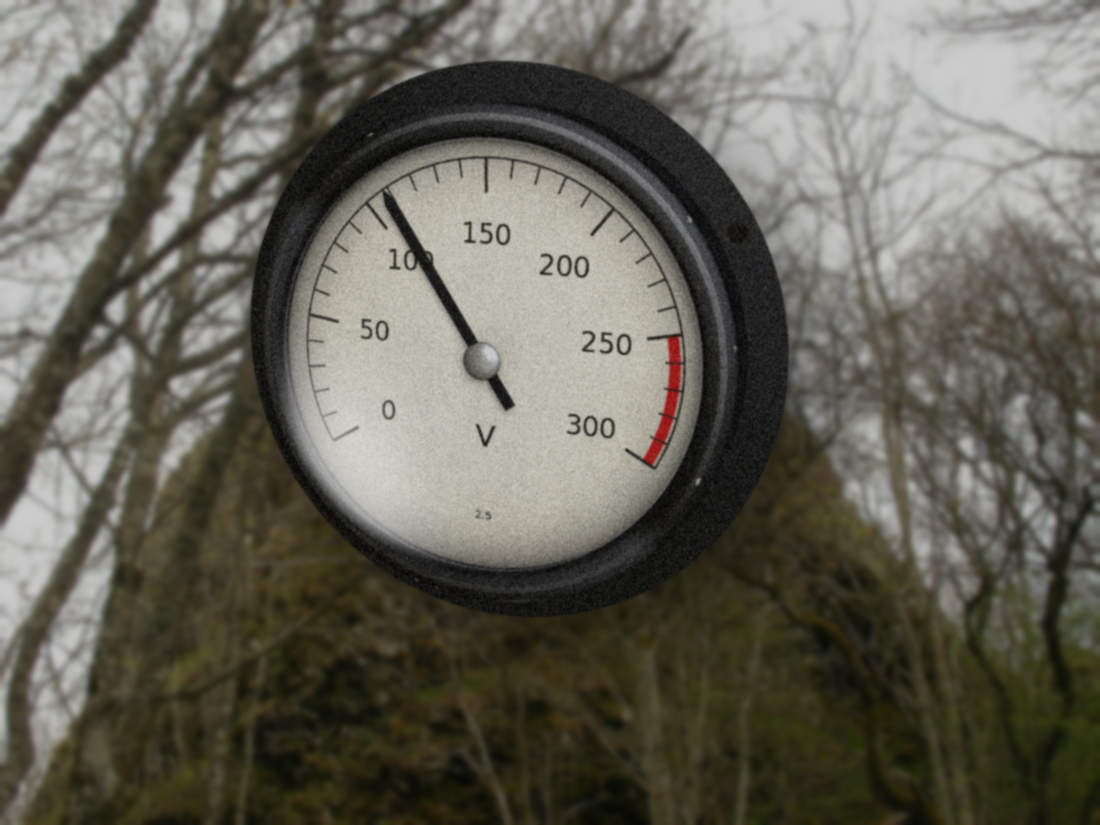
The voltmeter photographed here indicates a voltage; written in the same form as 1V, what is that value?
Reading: 110V
